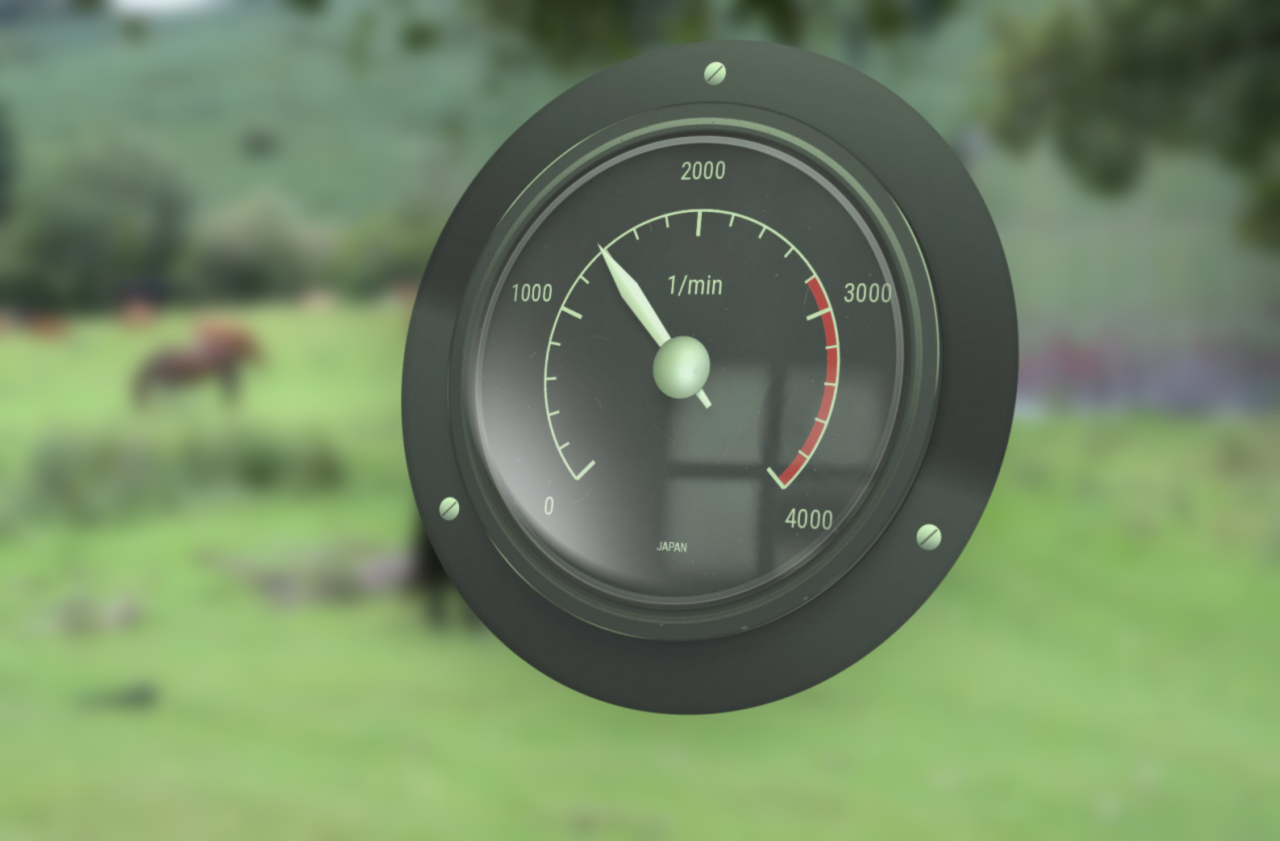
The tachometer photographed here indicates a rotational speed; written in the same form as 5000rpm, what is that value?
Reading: 1400rpm
